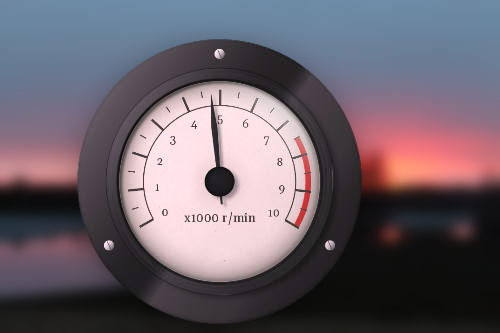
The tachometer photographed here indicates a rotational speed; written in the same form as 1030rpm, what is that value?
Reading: 4750rpm
